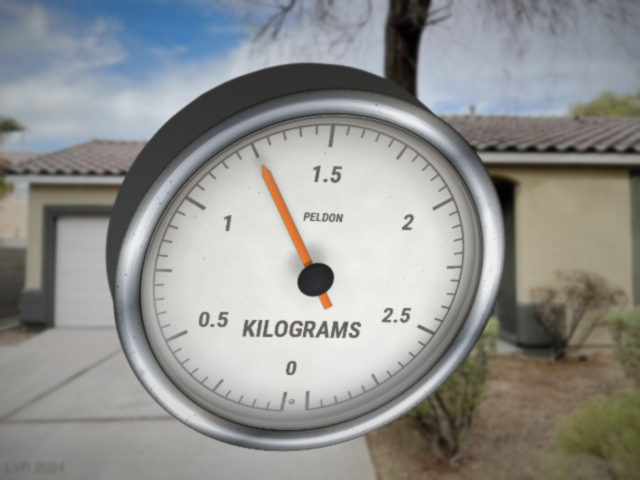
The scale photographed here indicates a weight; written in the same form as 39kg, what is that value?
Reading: 1.25kg
